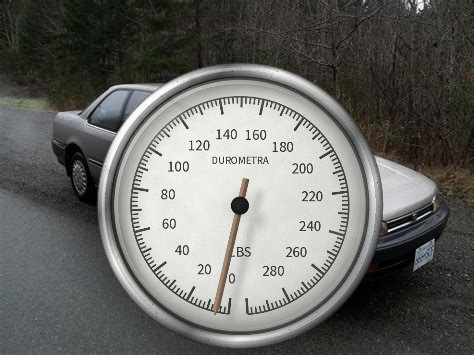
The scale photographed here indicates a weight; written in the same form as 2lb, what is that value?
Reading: 6lb
